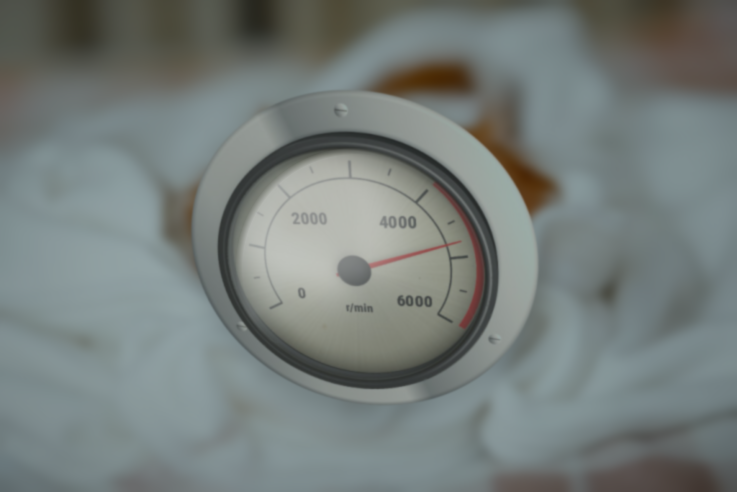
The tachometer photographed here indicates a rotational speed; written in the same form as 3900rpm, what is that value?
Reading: 4750rpm
